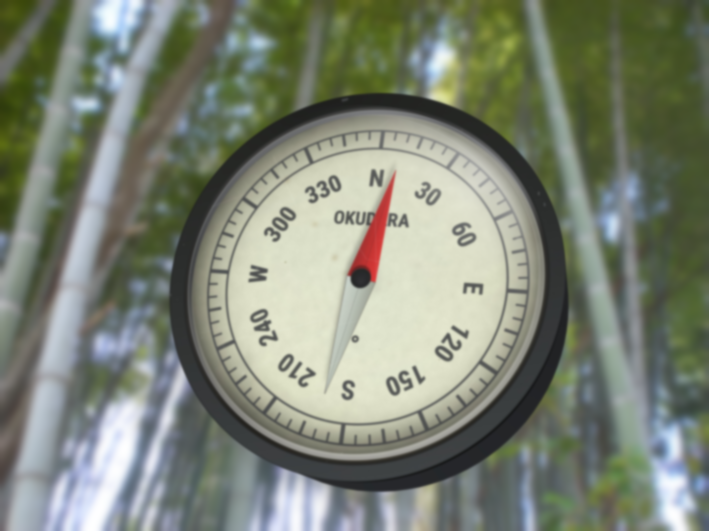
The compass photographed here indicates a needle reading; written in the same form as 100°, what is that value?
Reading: 10°
